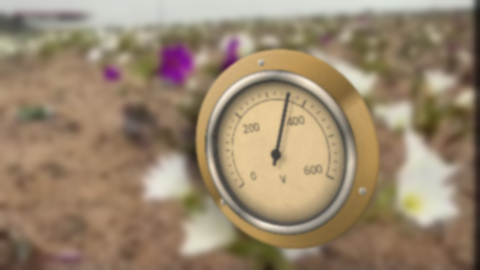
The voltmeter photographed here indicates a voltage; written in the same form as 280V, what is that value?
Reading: 360V
